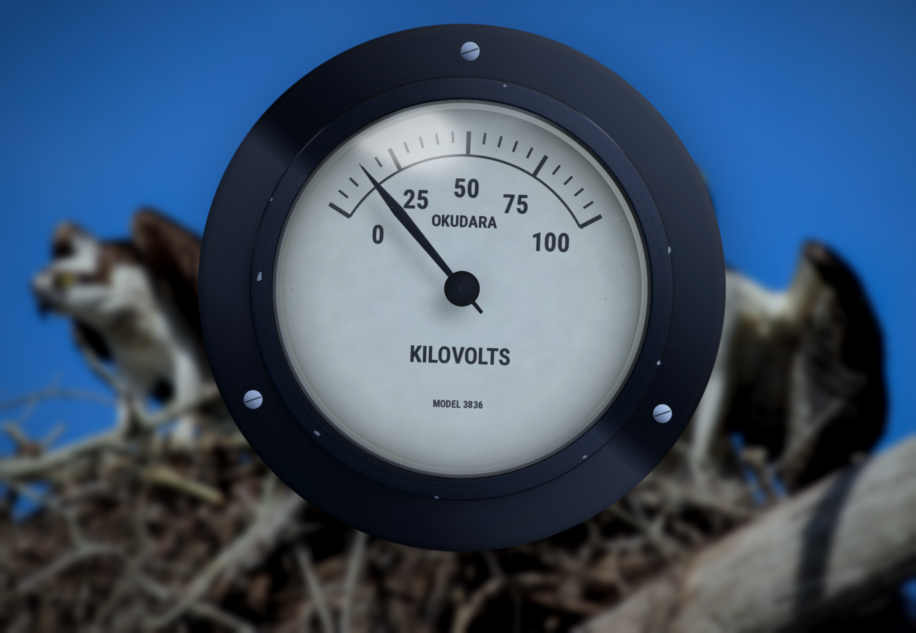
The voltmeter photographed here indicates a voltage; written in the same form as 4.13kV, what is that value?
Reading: 15kV
